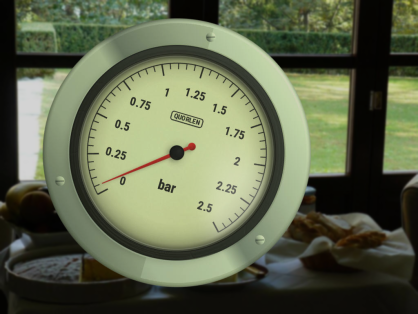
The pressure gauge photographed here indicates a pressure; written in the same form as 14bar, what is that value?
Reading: 0.05bar
